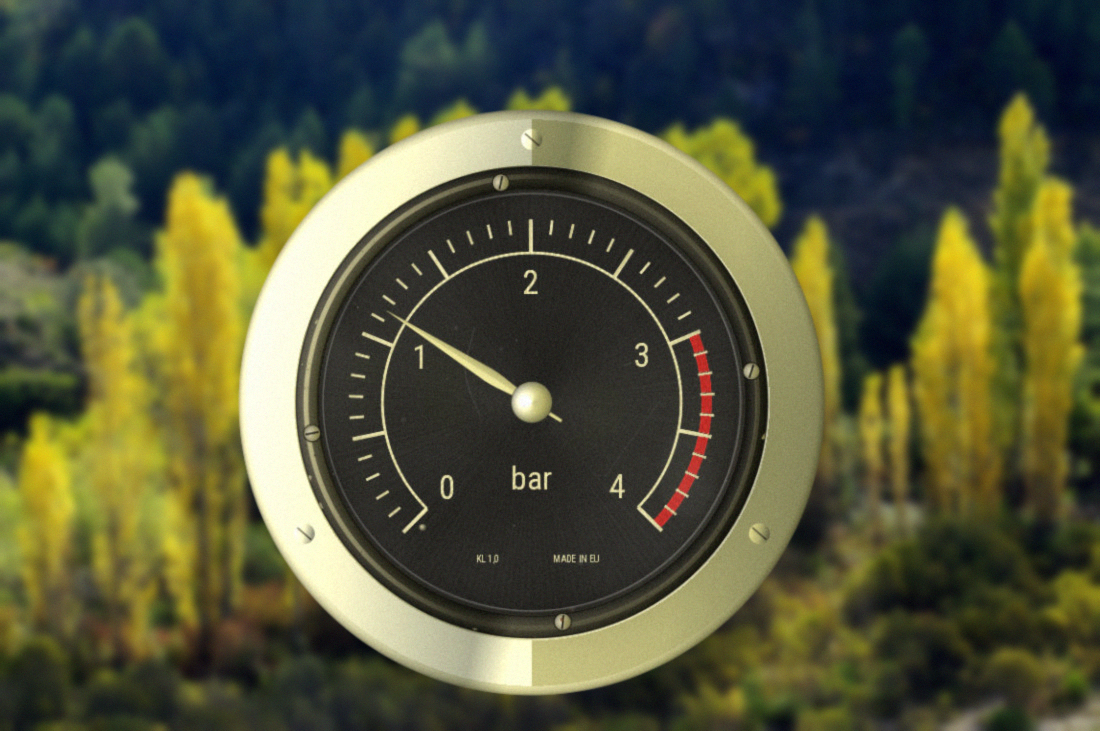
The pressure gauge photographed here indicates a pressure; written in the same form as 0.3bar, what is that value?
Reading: 1.15bar
